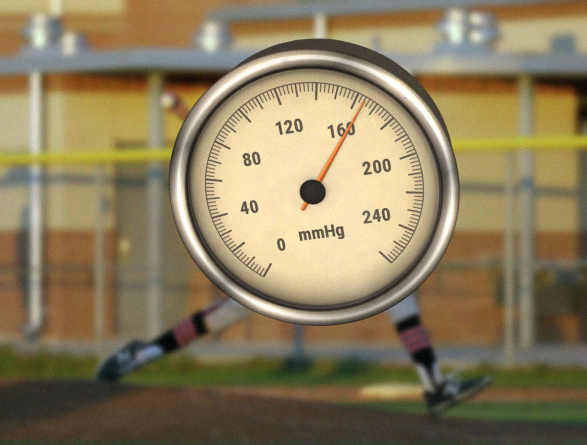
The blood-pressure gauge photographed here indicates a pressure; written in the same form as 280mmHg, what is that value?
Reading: 164mmHg
